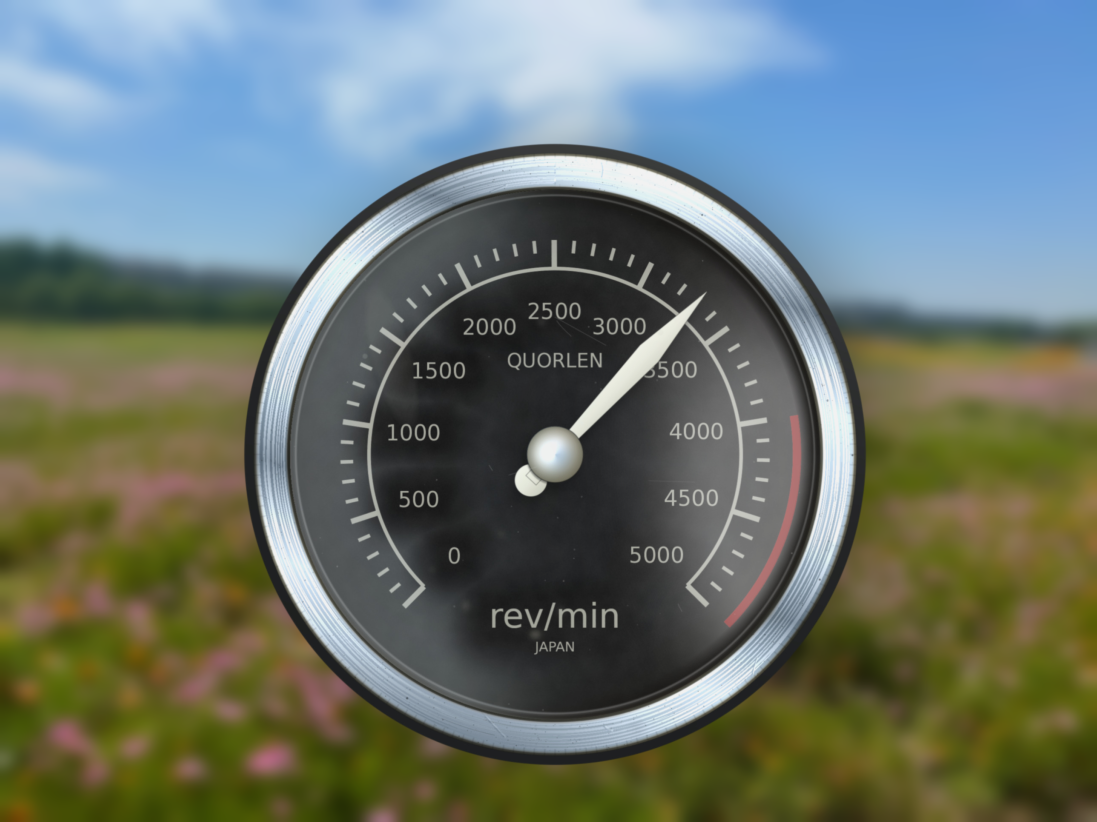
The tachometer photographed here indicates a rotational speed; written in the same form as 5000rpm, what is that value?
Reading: 3300rpm
